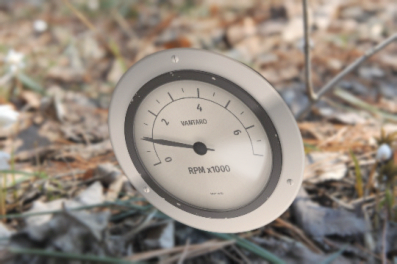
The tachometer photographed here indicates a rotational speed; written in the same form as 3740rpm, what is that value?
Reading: 1000rpm
